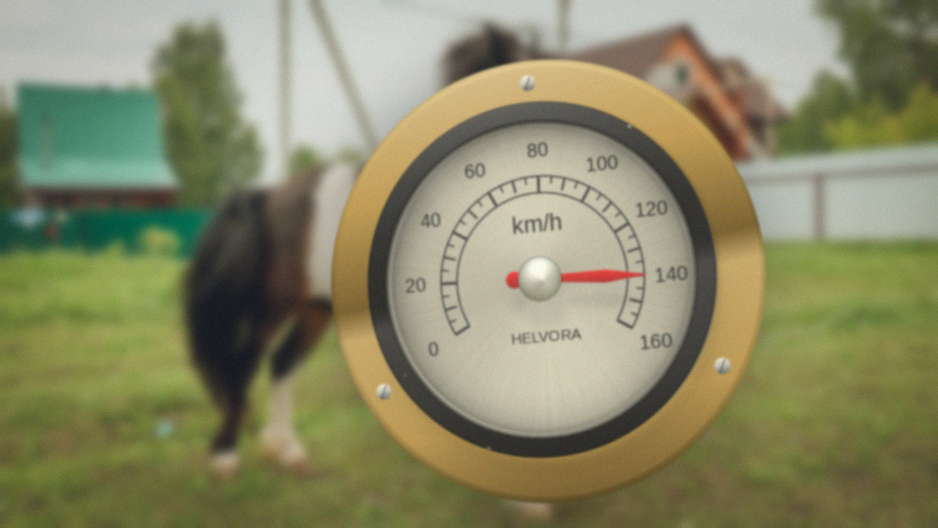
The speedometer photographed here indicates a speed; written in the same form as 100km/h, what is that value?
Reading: 140km/h
